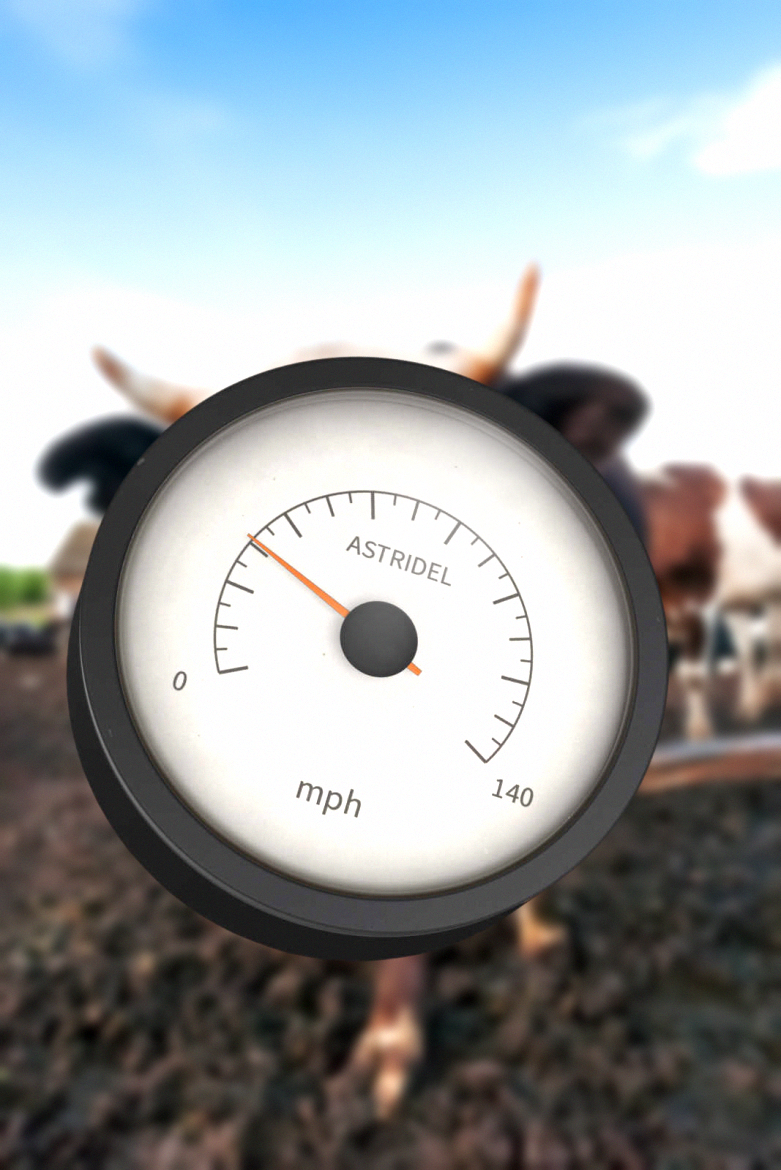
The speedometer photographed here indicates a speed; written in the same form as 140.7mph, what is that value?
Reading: 30mph
